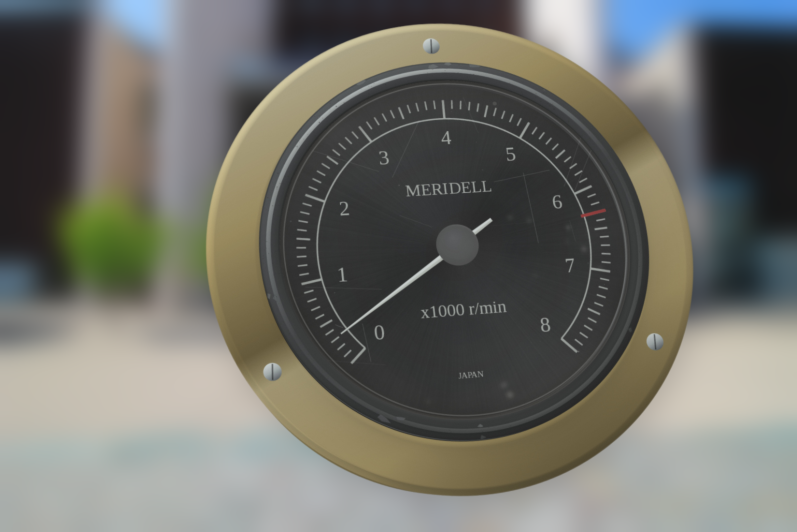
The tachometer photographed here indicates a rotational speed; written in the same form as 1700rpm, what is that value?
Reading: 300rpm
